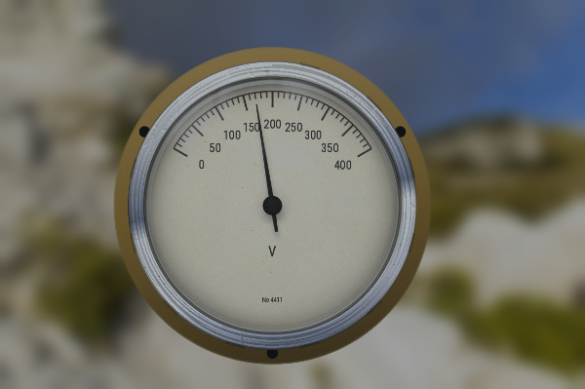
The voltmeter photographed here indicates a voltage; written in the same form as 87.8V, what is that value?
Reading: 170V
